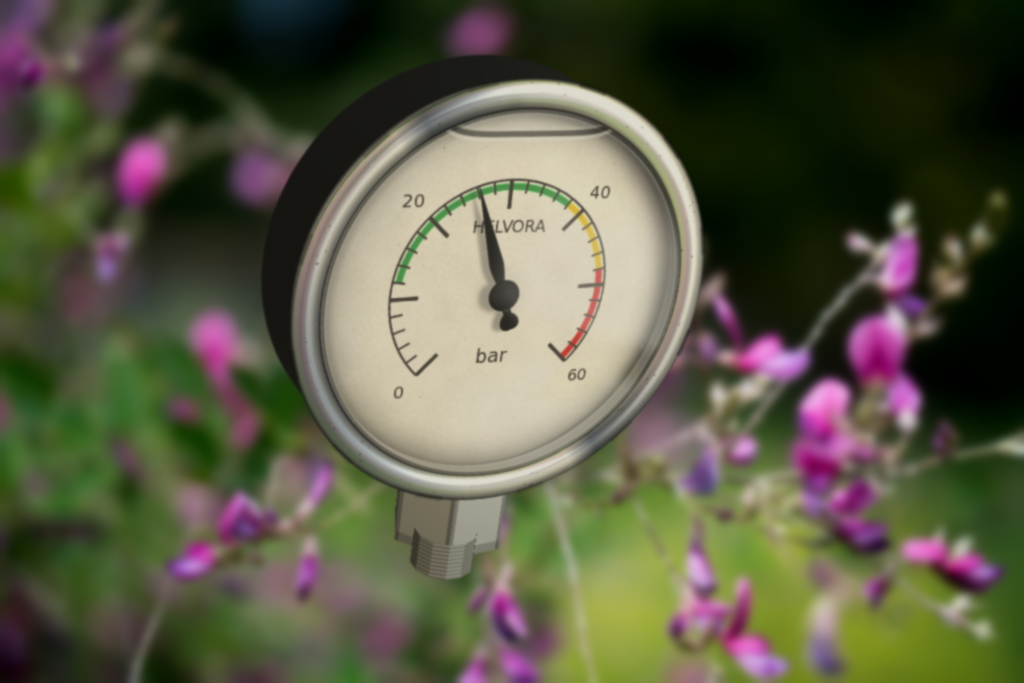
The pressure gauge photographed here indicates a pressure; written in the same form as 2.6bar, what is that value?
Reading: 26bar
